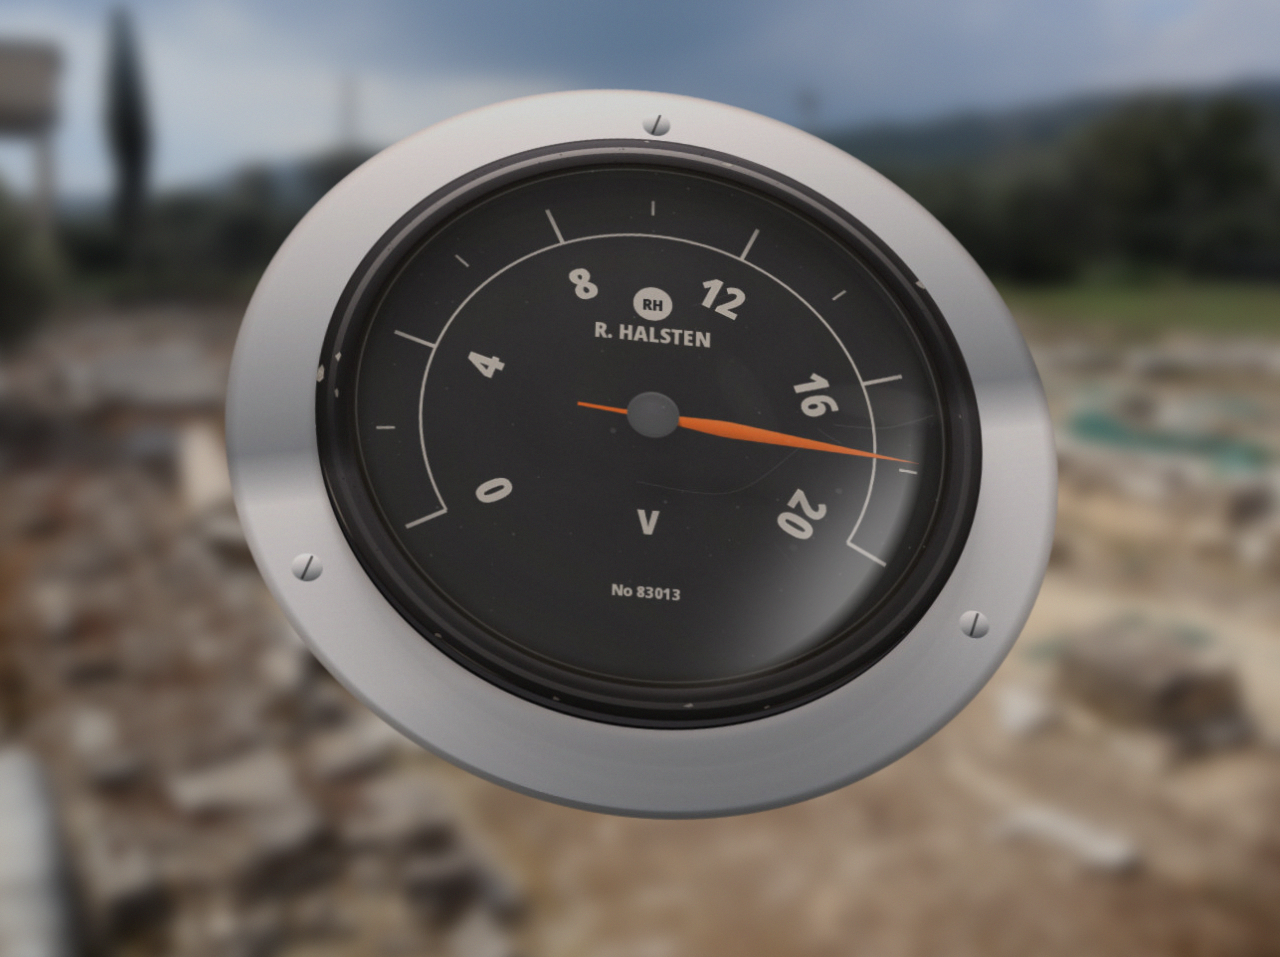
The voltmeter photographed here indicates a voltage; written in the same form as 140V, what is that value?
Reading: 18V
